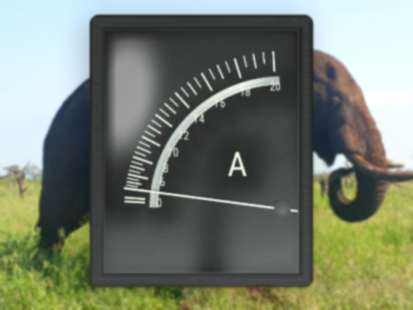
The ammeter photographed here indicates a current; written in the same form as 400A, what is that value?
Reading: 4A
